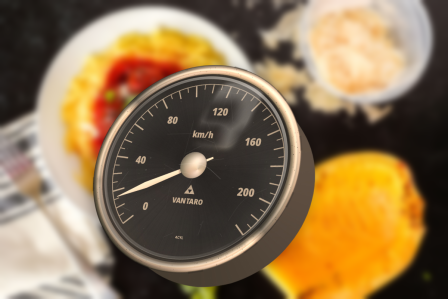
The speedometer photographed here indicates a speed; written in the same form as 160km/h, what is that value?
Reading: 15km/h
